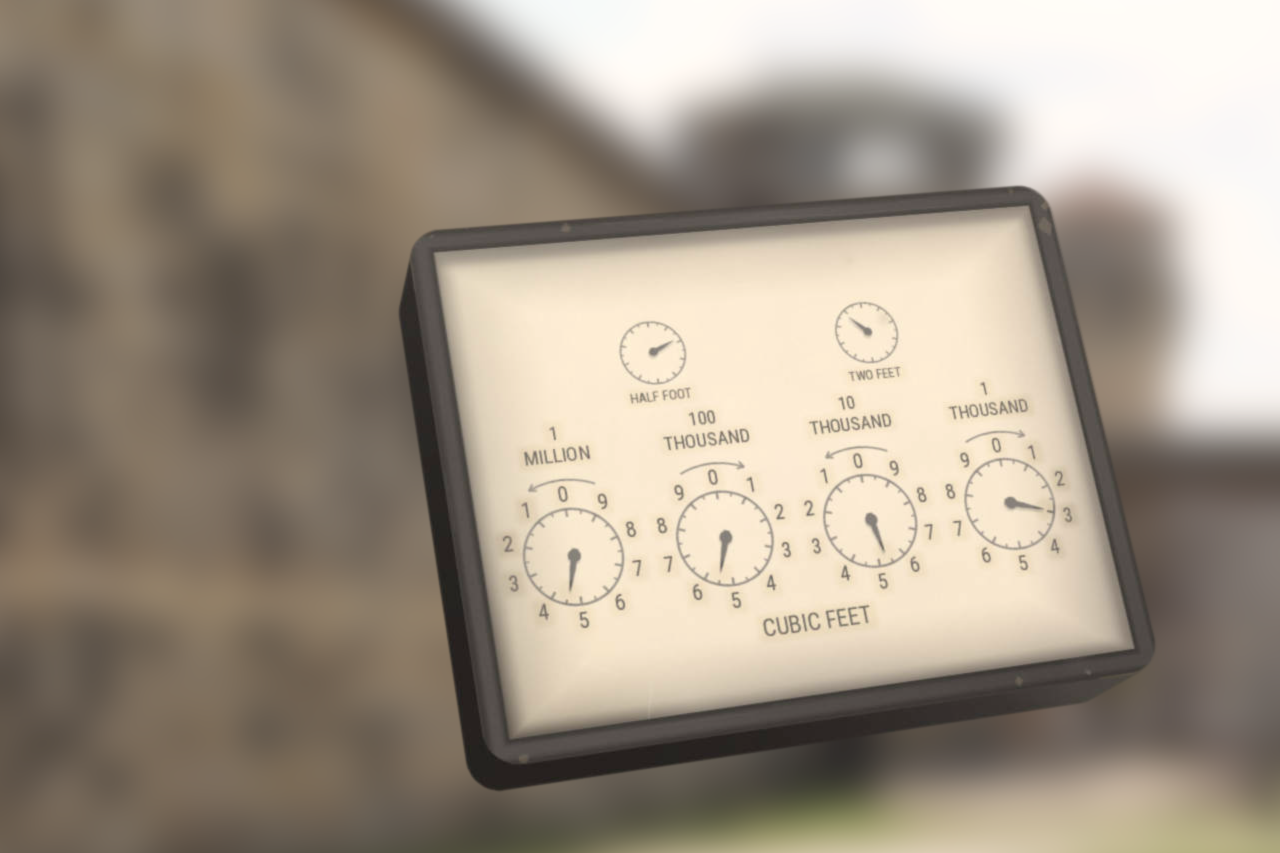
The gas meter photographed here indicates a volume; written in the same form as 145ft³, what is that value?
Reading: 455300ft³
